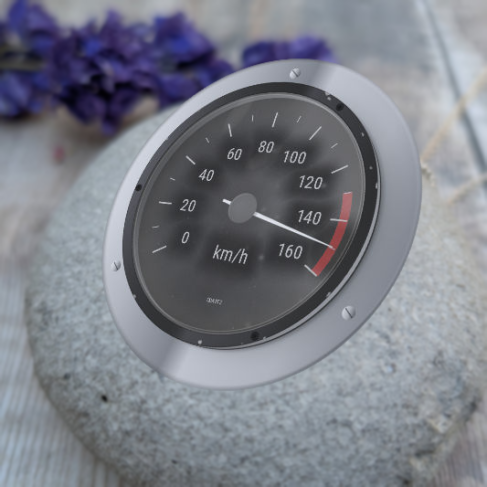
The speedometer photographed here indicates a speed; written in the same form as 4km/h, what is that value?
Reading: 150km/h
